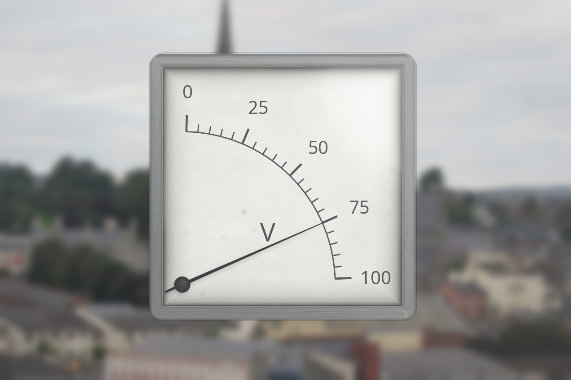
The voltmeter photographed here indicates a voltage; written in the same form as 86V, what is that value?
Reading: 75V
